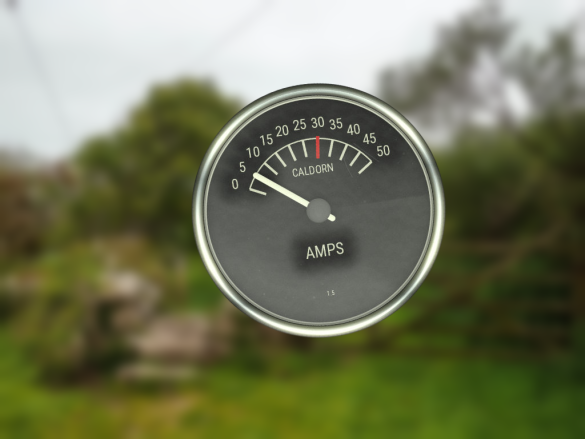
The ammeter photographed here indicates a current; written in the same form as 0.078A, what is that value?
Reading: 5A
